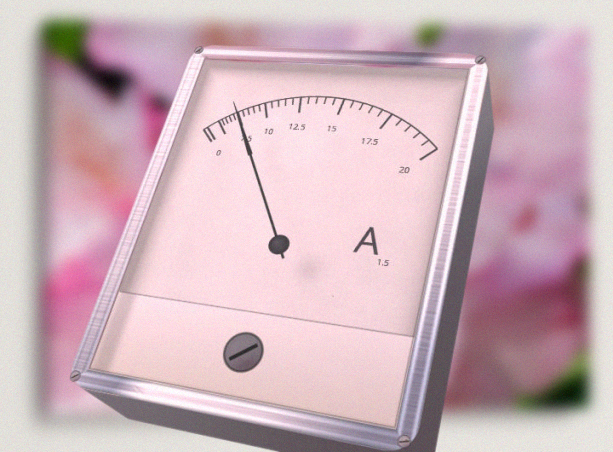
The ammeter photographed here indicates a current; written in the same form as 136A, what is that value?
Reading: 7.5A
